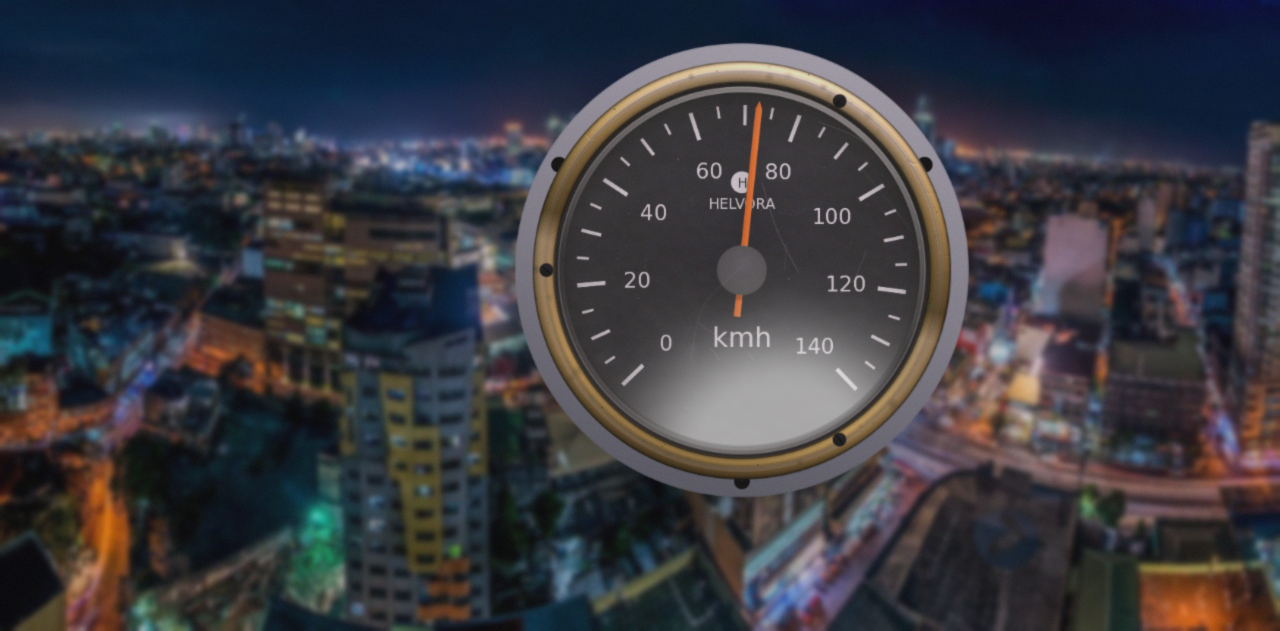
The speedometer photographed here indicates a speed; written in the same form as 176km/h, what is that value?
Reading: 72.5km/h
